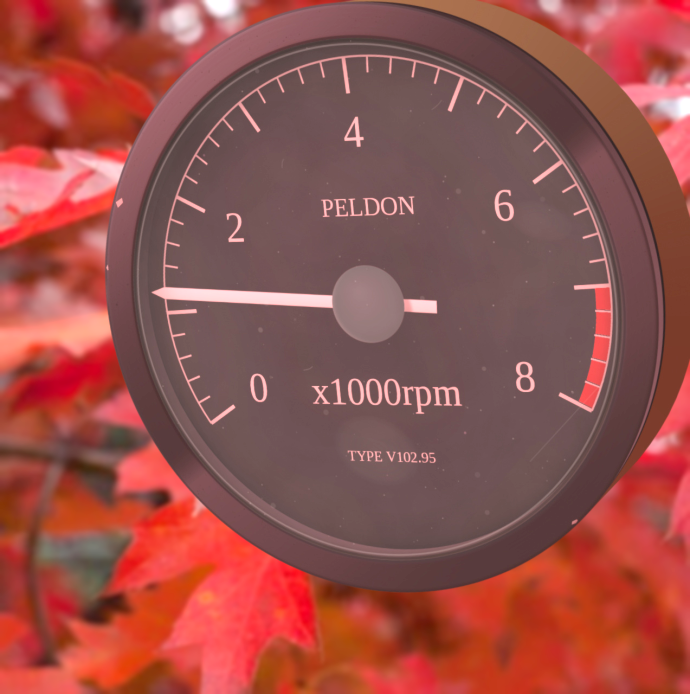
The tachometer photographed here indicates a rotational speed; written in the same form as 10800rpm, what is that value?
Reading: 1200rpm
